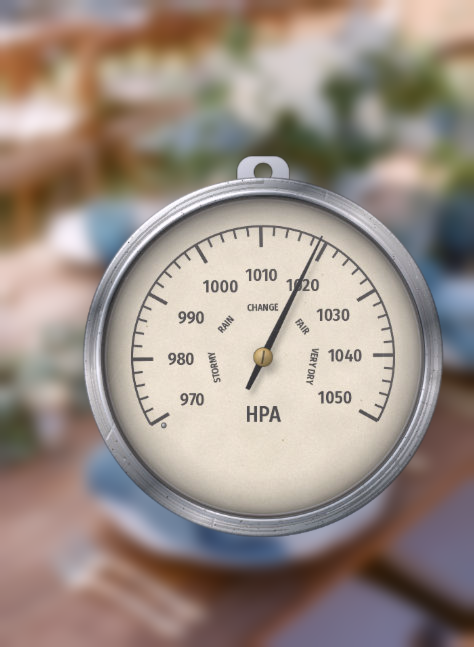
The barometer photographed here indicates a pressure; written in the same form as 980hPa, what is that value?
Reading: 1019hPa
